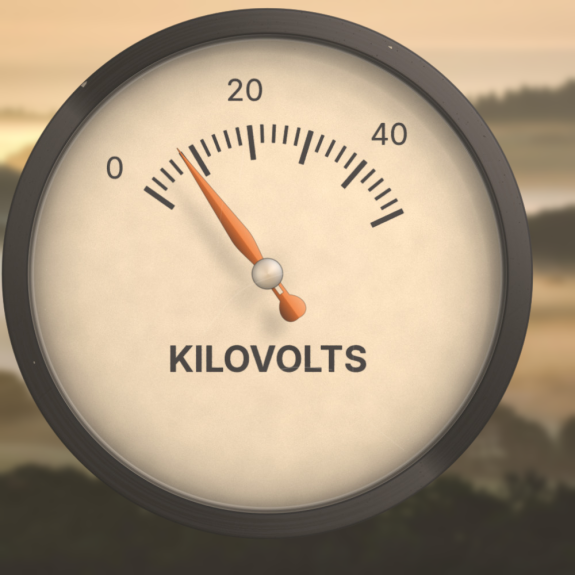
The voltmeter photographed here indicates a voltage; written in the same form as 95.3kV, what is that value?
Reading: 8kV
